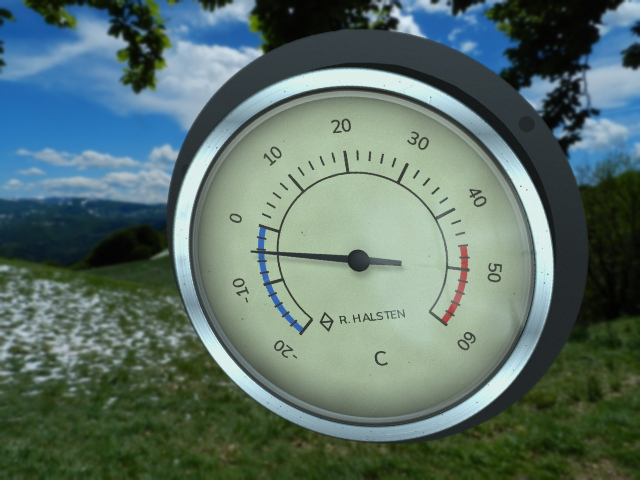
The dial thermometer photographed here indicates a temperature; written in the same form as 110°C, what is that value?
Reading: -4°C
